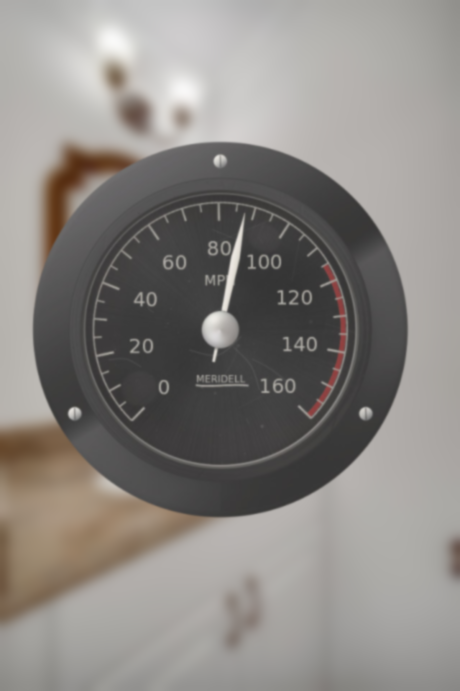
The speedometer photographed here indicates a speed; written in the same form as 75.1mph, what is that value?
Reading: 87.5mph
